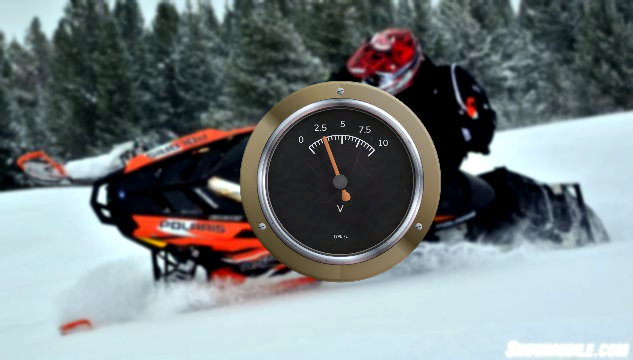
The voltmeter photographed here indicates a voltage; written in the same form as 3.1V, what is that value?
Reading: 2.5V
